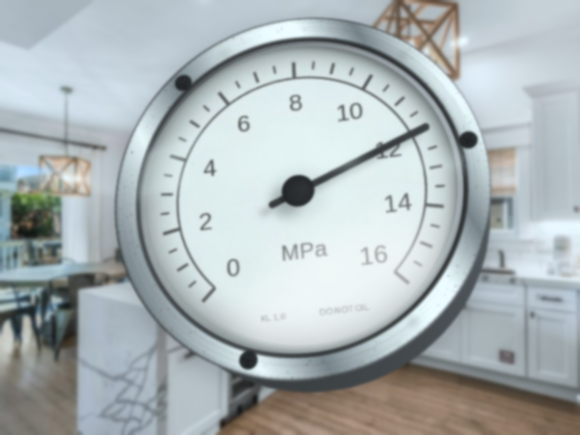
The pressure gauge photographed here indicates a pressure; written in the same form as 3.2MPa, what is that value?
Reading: 12MPa
